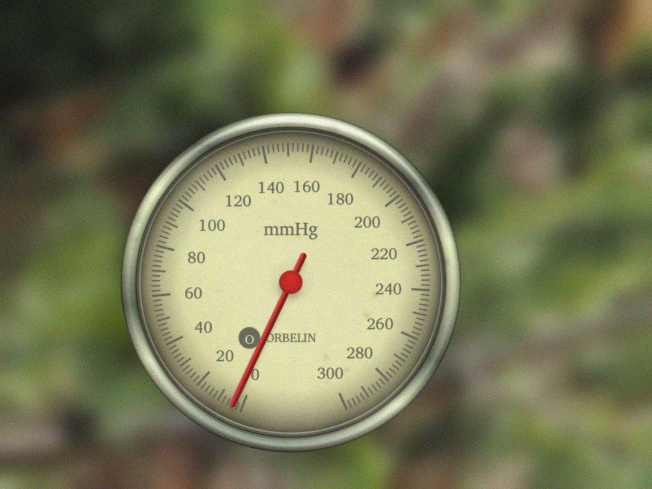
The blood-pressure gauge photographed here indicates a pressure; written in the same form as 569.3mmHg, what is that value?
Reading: 4mmHg
